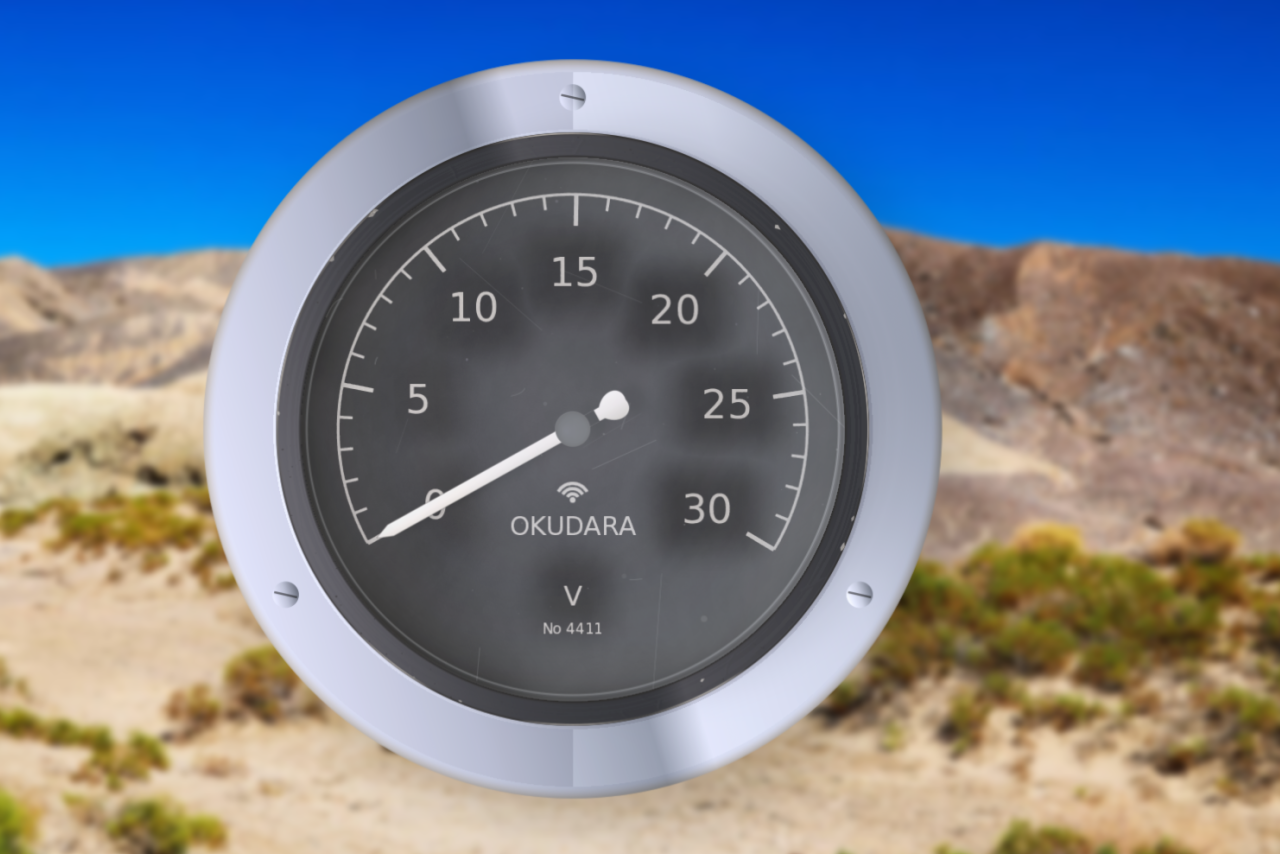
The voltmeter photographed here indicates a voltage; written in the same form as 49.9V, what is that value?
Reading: 0V
